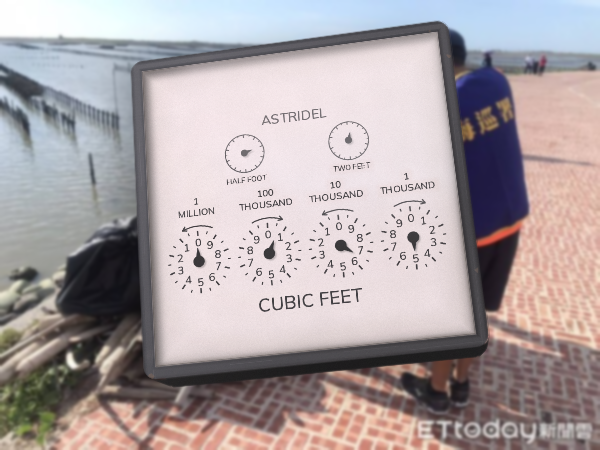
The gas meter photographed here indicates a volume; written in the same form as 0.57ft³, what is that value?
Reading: 6500ft³
